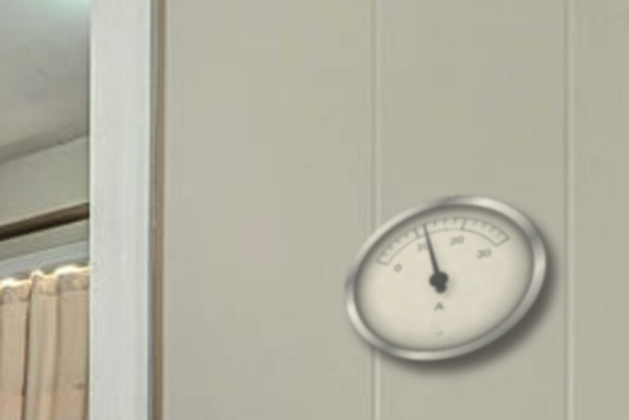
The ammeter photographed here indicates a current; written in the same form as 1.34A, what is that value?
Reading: 12A
